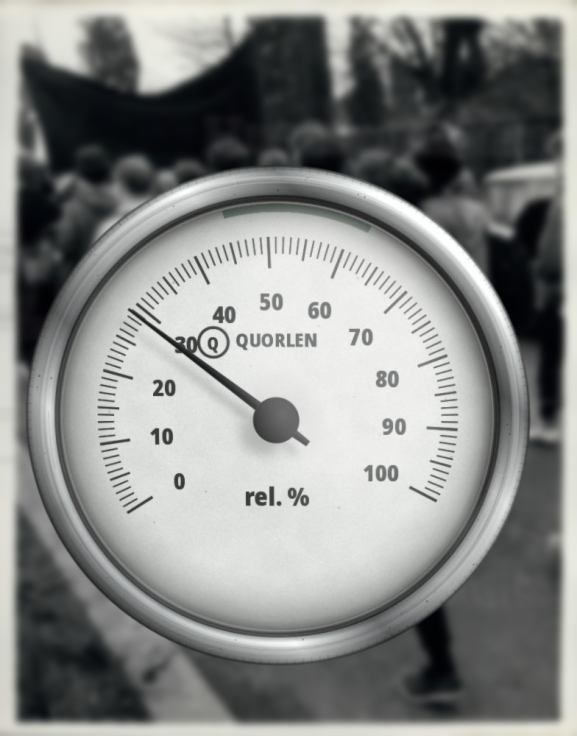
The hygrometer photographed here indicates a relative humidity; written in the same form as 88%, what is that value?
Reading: 29%
